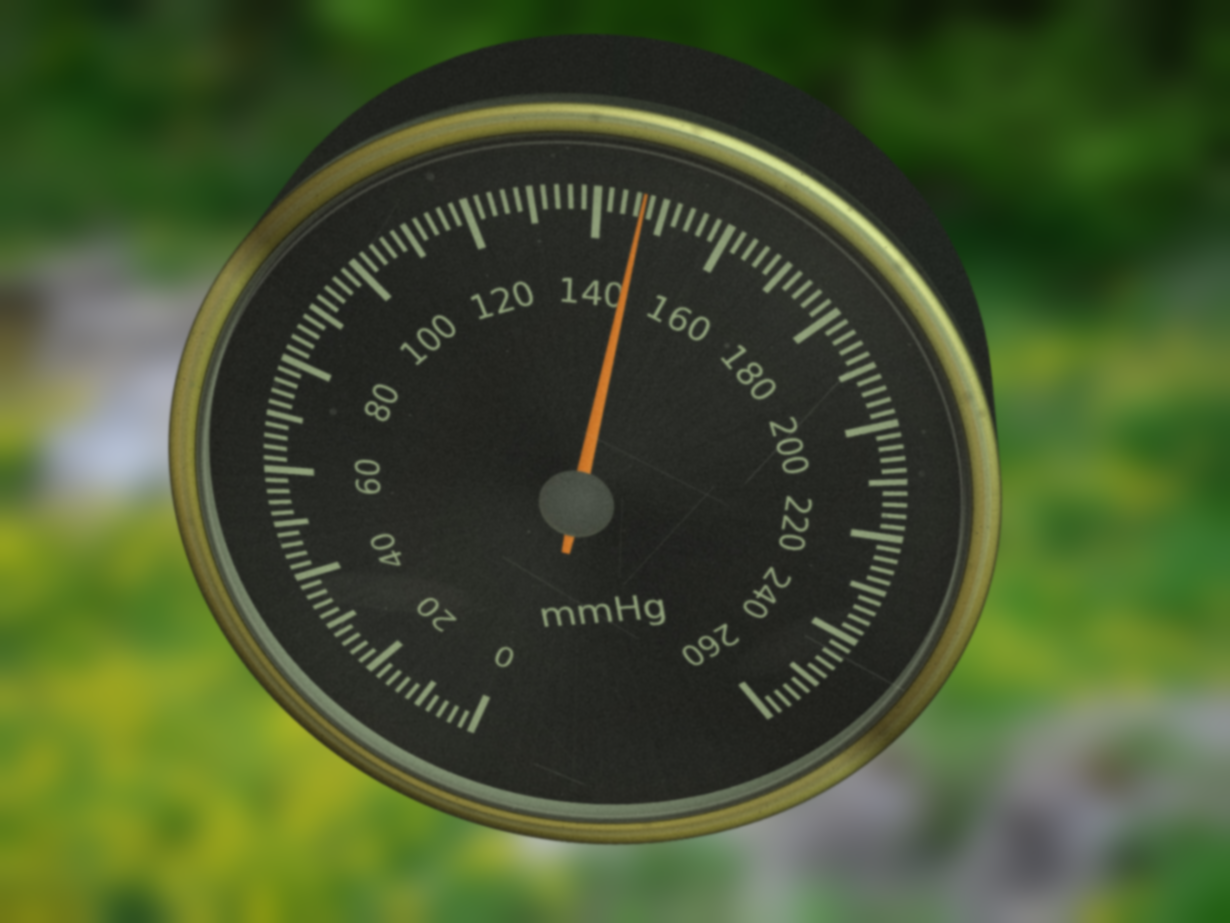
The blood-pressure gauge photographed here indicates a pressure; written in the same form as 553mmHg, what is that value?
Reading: 147mmHg
